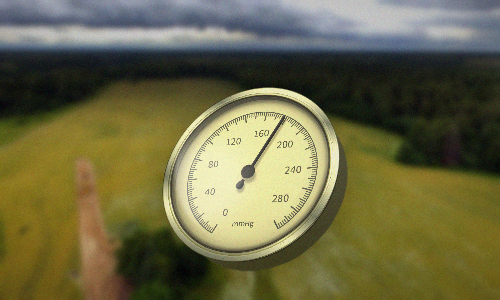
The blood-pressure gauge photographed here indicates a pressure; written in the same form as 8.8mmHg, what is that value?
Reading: 180mmHg
